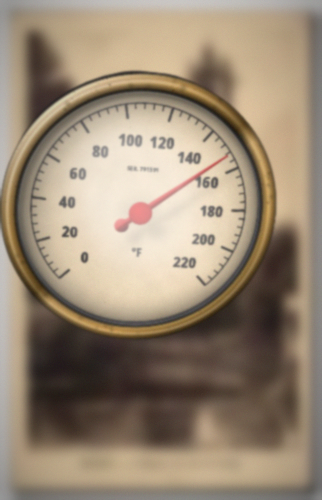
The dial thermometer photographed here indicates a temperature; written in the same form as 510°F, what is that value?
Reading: 152°F
